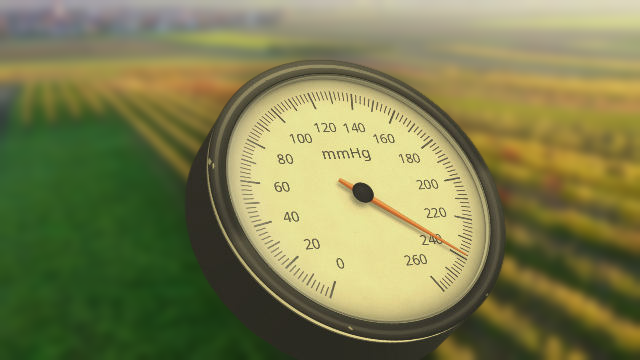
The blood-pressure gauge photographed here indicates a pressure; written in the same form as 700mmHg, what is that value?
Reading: 240mmHg
